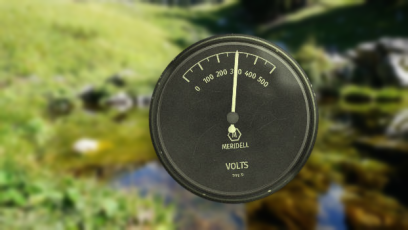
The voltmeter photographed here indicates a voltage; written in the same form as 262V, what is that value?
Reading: 300V
